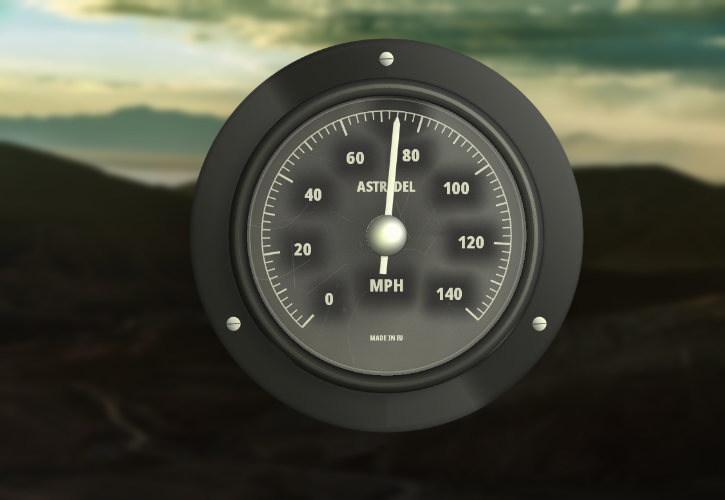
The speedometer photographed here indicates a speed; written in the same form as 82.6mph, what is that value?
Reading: 74mph
